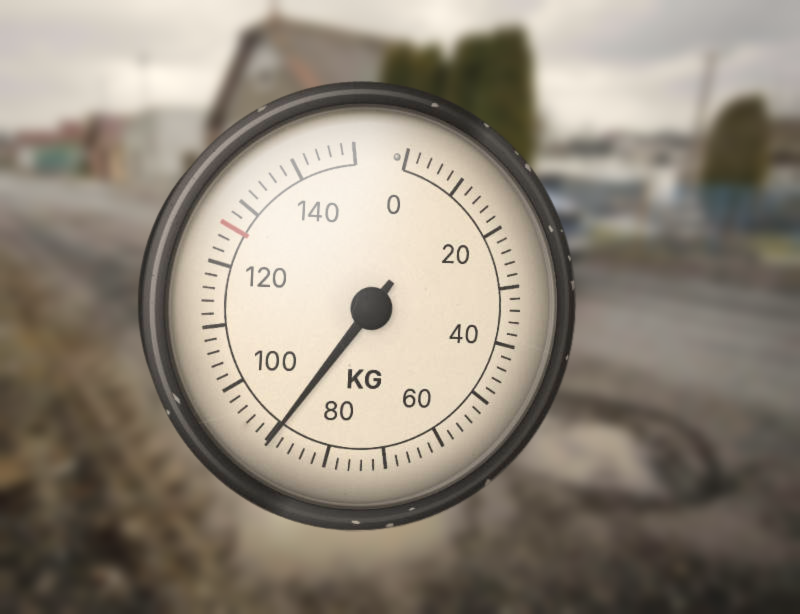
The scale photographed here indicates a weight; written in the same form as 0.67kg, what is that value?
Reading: 90kg
